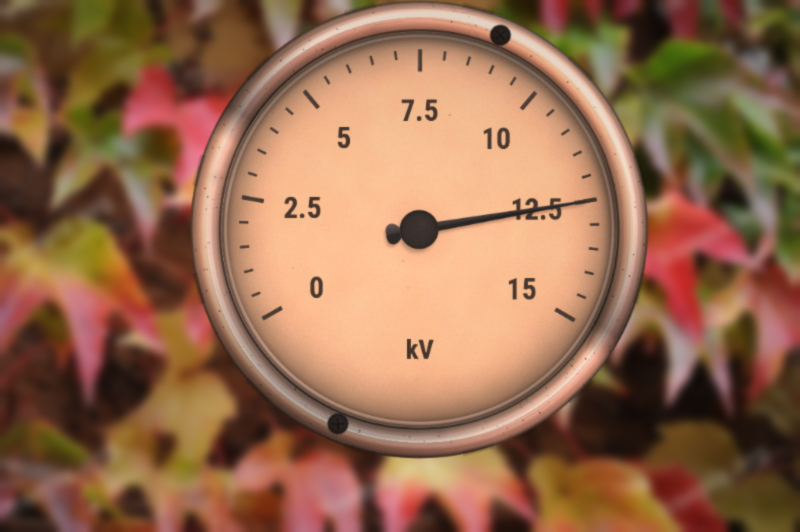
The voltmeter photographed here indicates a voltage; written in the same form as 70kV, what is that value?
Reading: 12.5kV
